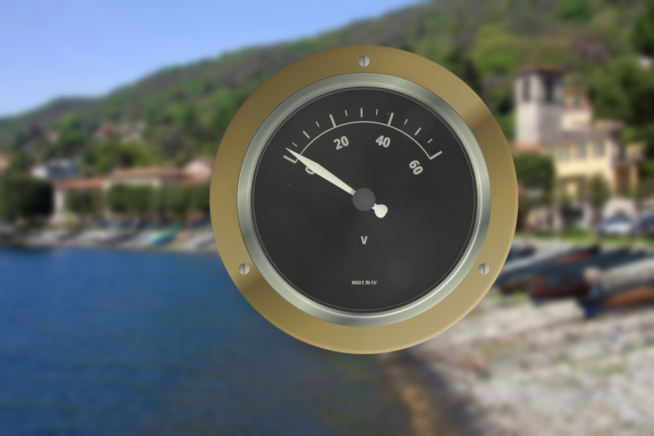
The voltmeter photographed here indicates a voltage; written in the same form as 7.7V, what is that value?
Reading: 2.5V
